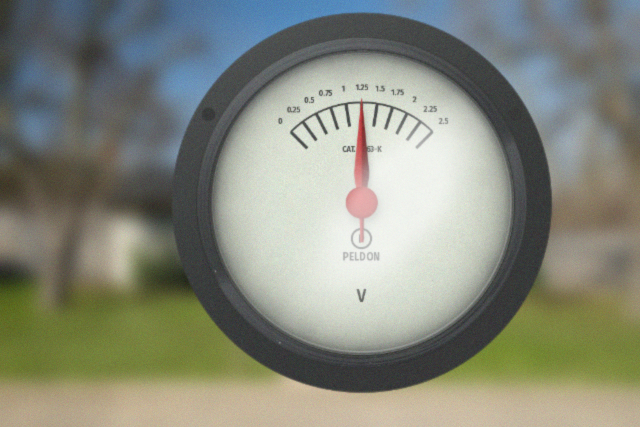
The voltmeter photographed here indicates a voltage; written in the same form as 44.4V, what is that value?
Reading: 1.25V
